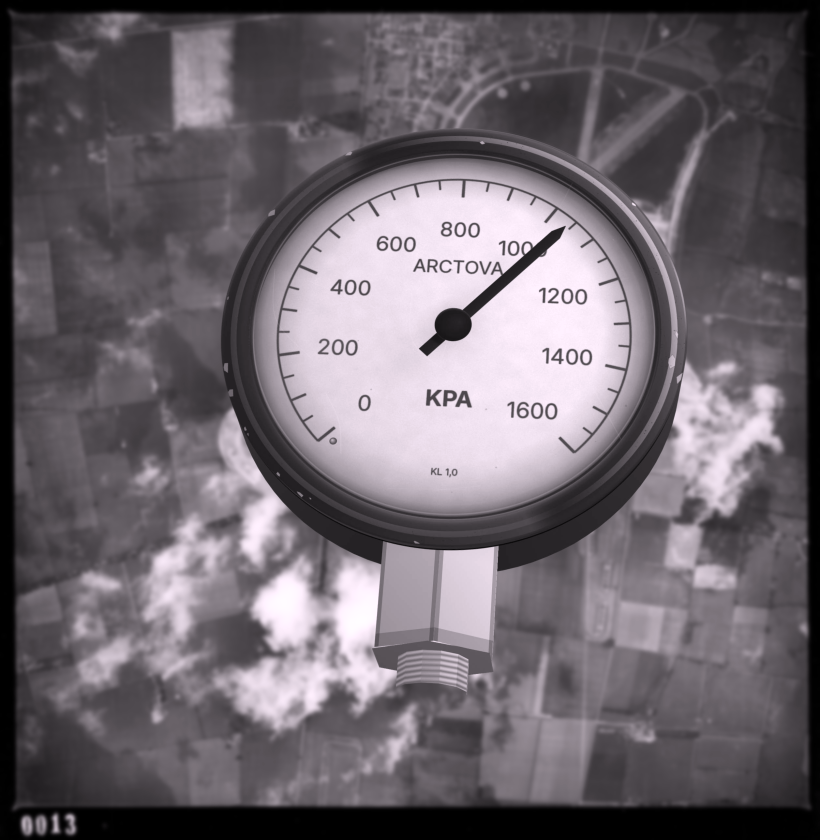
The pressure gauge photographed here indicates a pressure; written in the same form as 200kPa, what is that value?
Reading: 1050kPa
